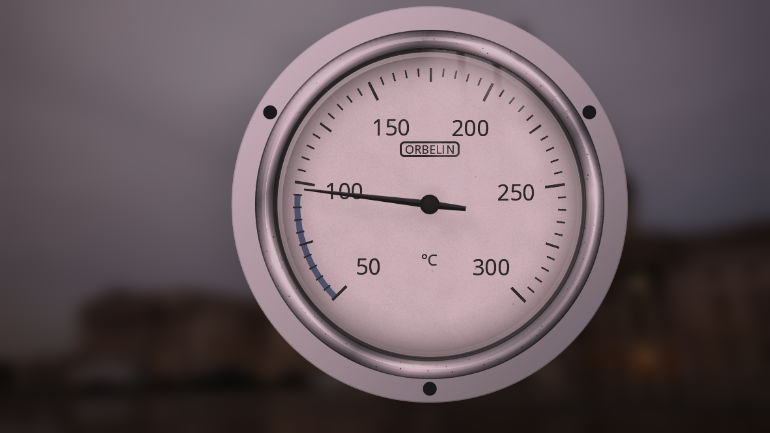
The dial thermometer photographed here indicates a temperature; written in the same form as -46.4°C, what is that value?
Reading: 97.5°C
